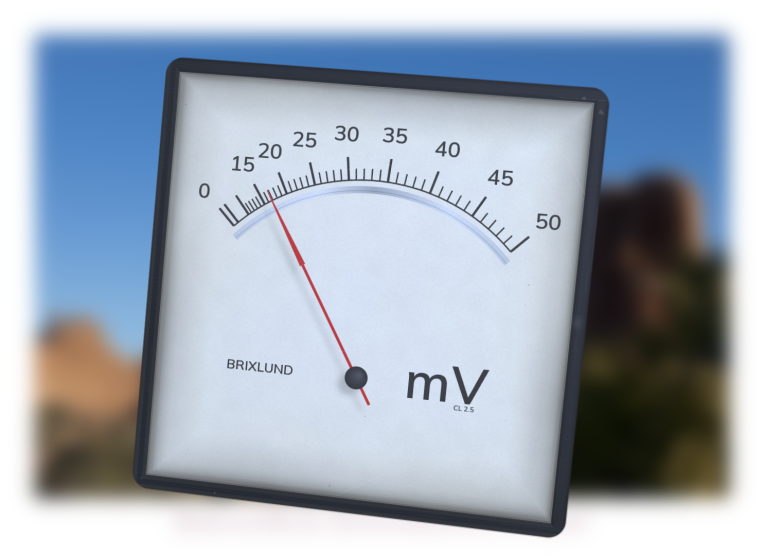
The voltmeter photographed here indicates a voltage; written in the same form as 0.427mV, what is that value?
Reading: 17mV
